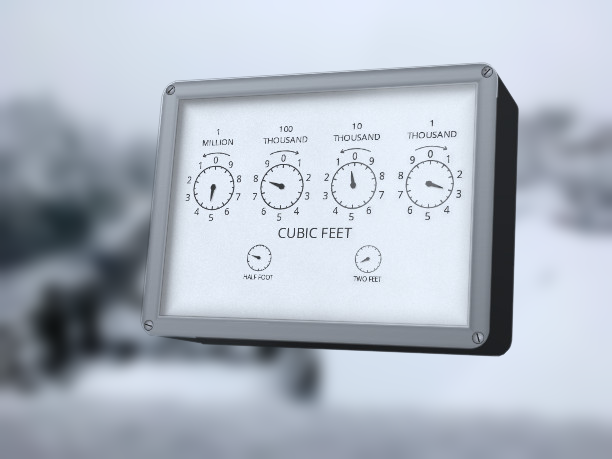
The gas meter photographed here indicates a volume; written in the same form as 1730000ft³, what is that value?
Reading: 480300ft³
